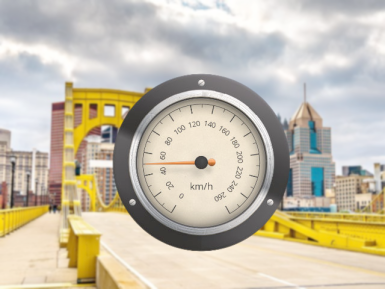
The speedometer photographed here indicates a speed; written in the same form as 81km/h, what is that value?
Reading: 50km/h
